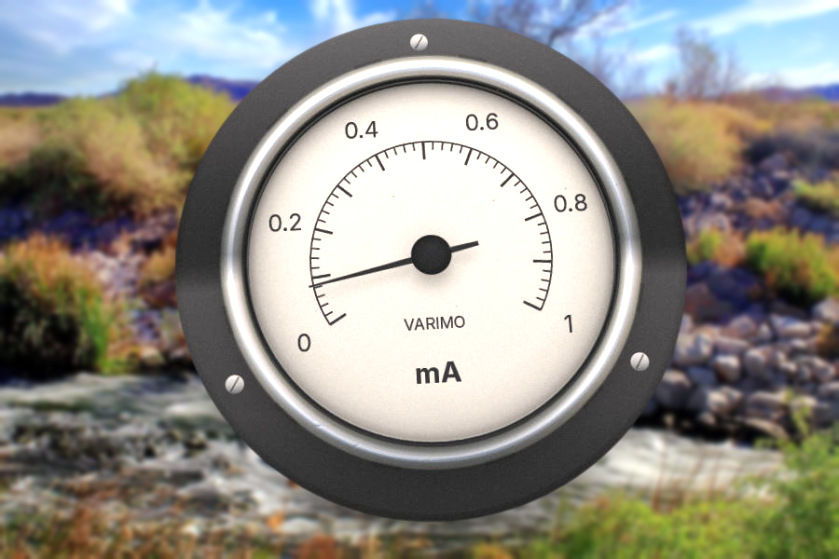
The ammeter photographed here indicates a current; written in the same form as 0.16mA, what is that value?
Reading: 0.08mA
